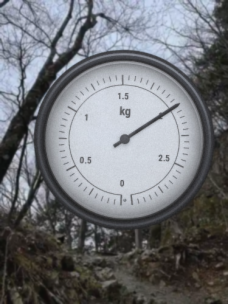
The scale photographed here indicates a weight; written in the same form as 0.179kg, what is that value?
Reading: 2kg
